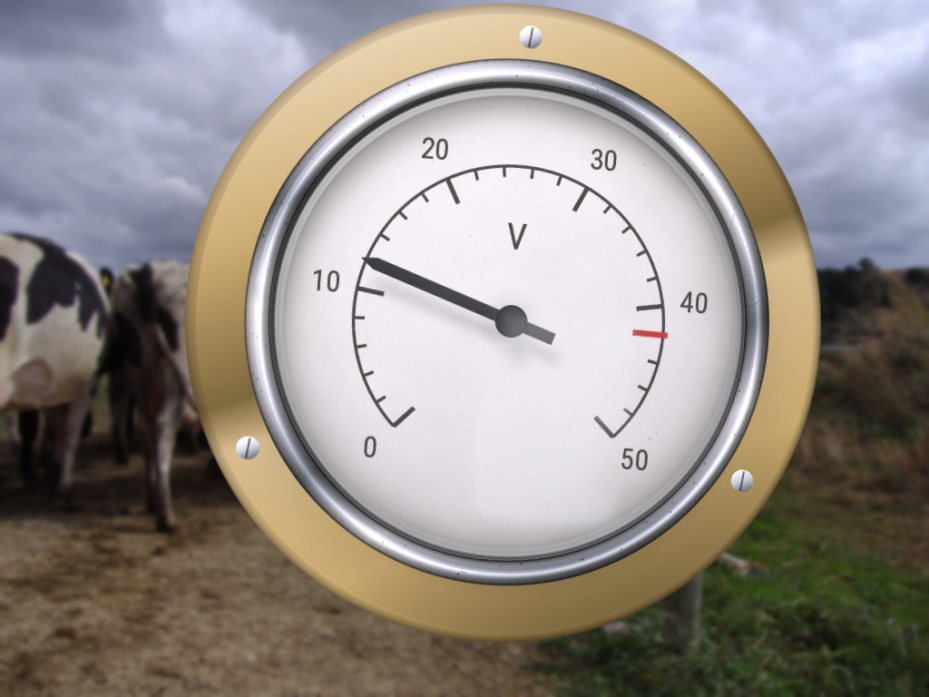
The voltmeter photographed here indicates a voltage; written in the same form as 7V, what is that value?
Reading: 12V
